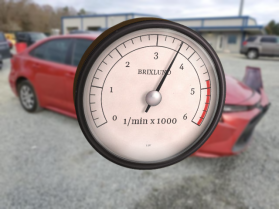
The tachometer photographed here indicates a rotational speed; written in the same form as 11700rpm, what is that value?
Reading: 3600rpm
